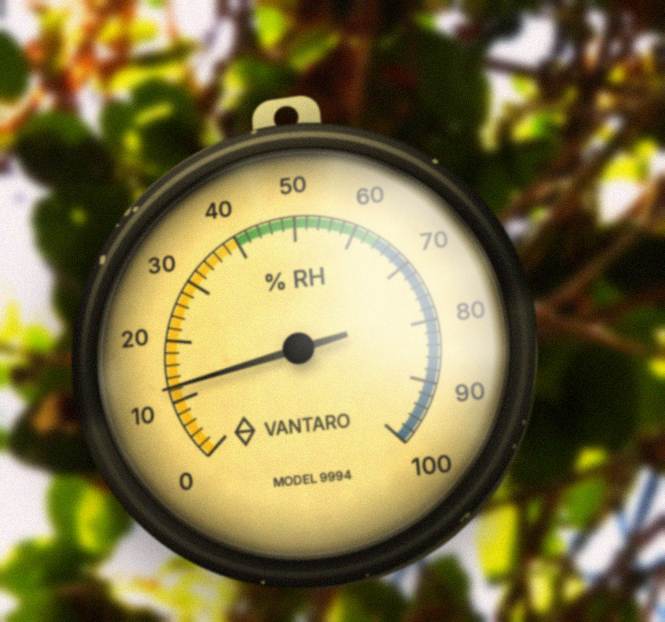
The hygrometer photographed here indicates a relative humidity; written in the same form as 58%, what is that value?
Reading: 12%
